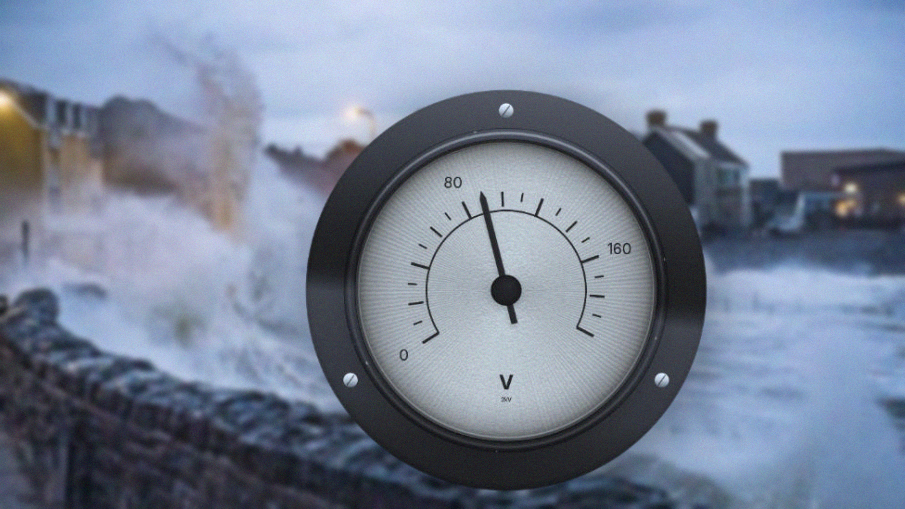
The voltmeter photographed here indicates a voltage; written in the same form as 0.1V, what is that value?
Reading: 90V
